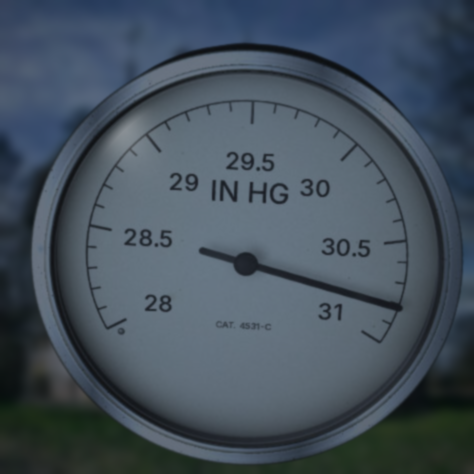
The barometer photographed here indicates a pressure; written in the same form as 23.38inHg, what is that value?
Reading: 30.8inHg
